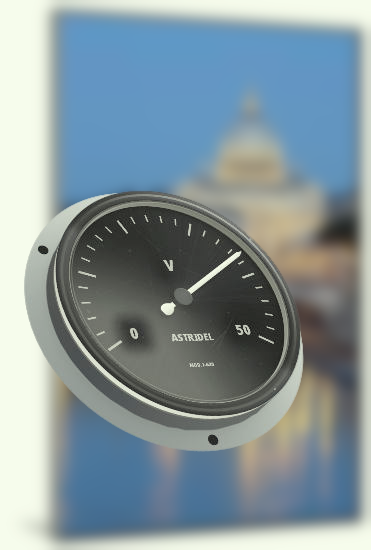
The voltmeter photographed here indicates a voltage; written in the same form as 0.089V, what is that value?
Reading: 37V
